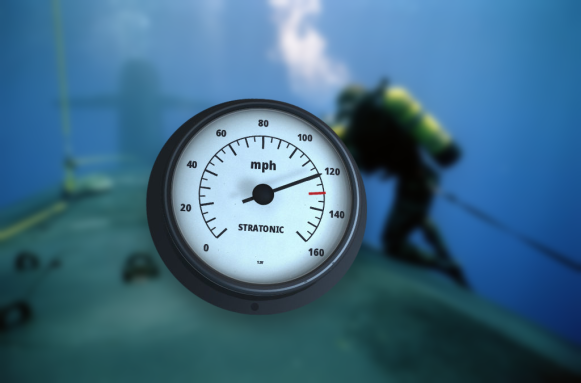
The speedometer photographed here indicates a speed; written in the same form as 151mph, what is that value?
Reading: 120mph
